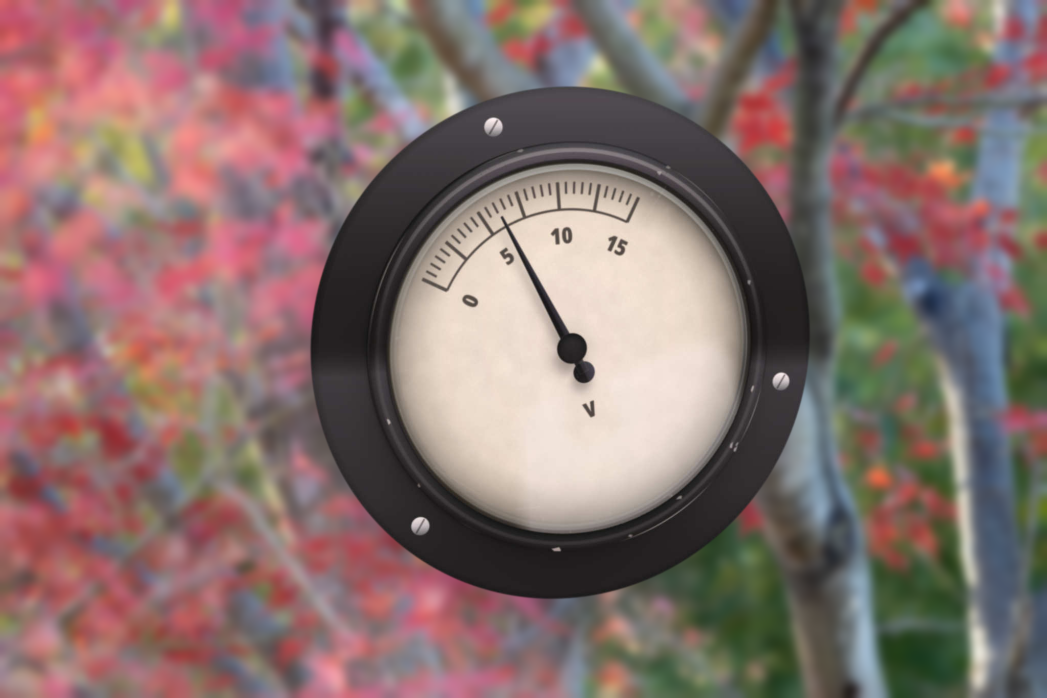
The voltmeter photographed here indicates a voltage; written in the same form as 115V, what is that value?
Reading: 6V
